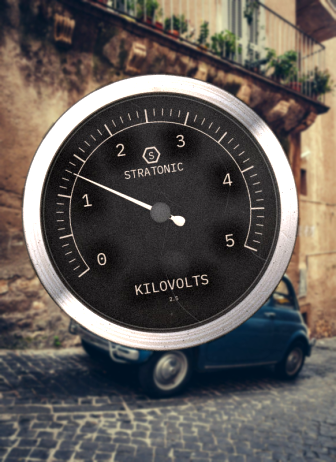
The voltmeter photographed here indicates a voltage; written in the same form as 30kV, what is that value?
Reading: 1.3kV
